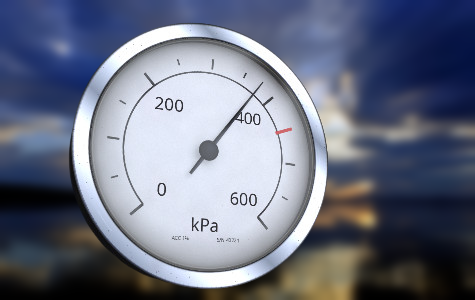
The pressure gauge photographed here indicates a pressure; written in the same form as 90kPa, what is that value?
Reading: 375kPa
